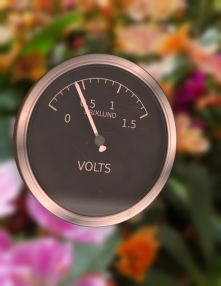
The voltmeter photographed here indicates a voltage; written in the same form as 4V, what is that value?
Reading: 0.4V
